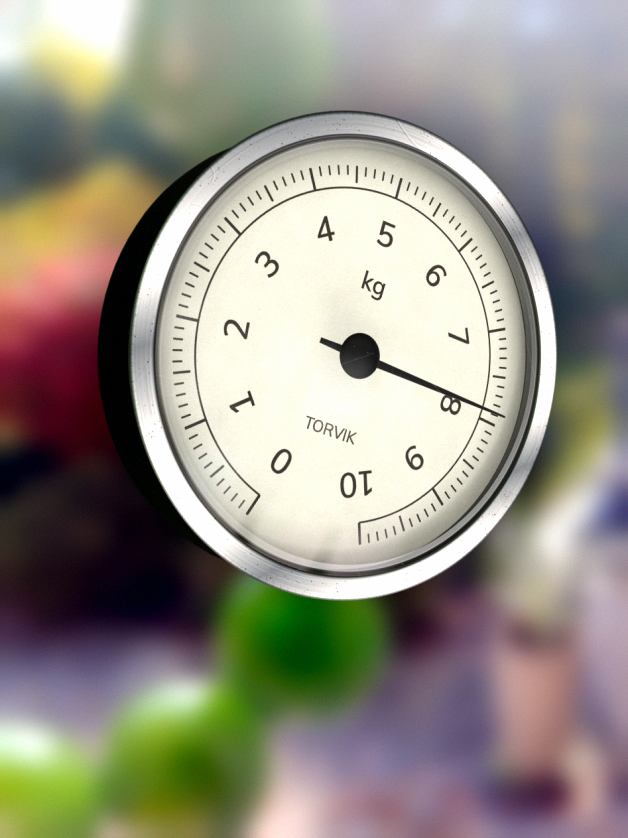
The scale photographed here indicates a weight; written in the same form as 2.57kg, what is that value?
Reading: 7.9kg
